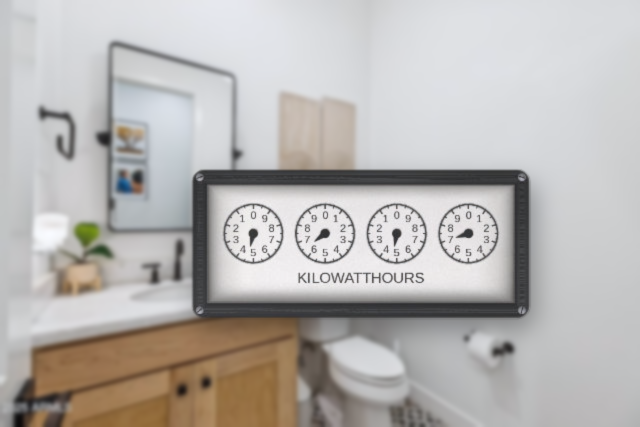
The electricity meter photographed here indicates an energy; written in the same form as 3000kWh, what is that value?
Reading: 4647kWh
